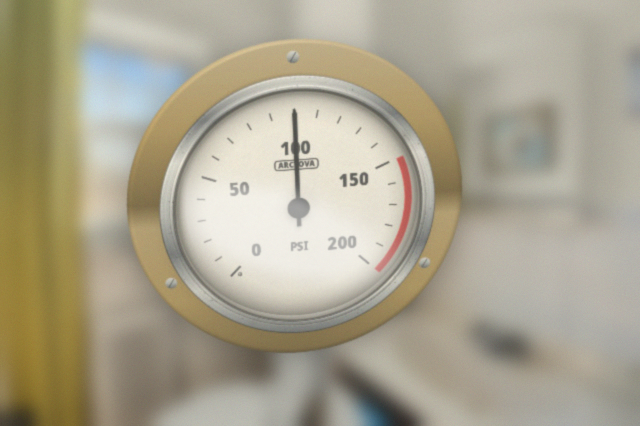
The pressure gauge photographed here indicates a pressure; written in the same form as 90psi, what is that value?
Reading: 100psi
